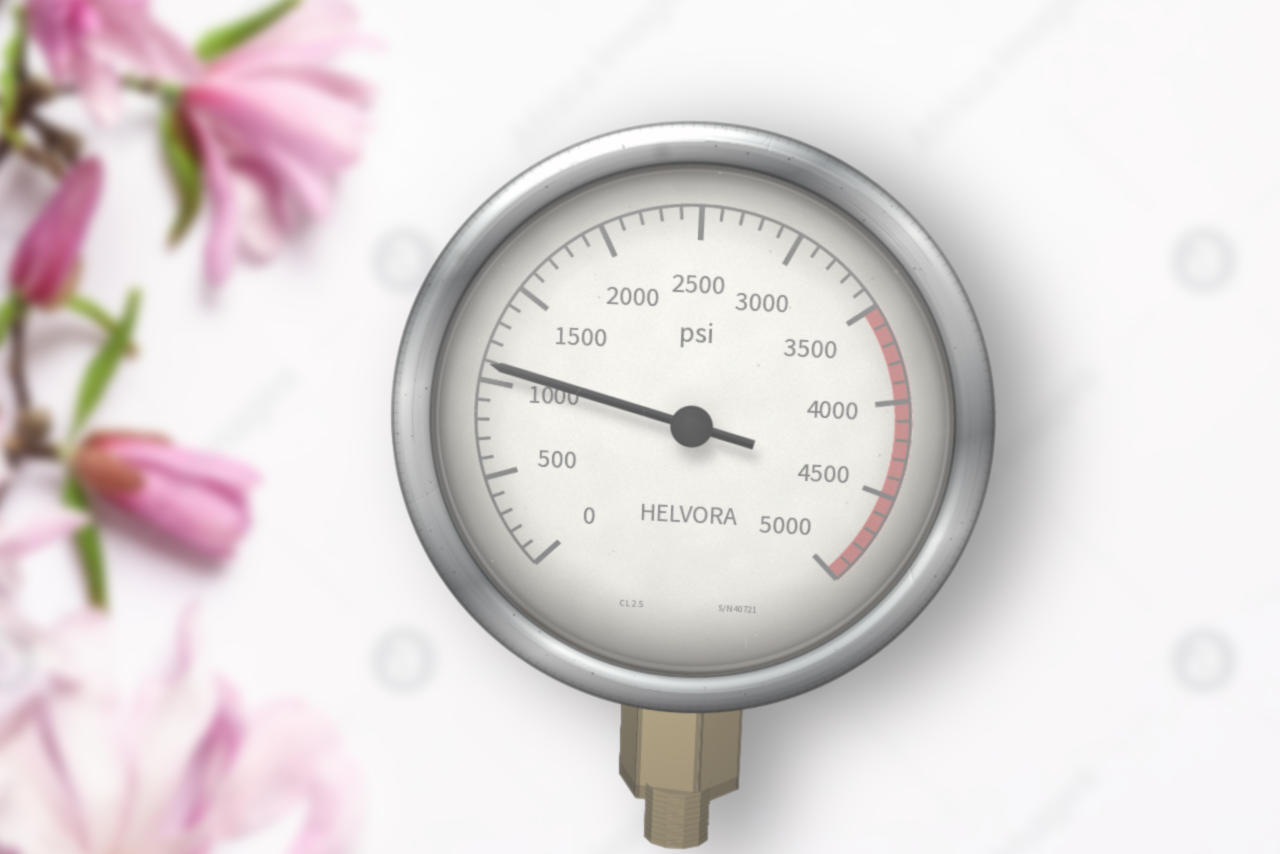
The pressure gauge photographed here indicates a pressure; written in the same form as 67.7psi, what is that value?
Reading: 1100psi
